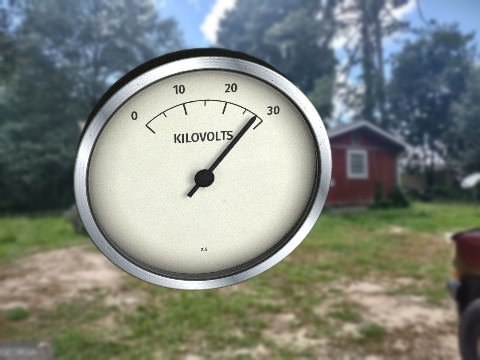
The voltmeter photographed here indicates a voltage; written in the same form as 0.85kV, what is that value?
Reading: 27.5kV
